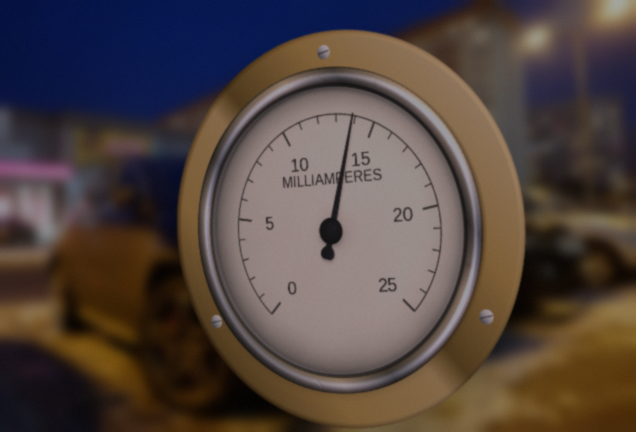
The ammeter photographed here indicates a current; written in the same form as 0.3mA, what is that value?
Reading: 14mA
